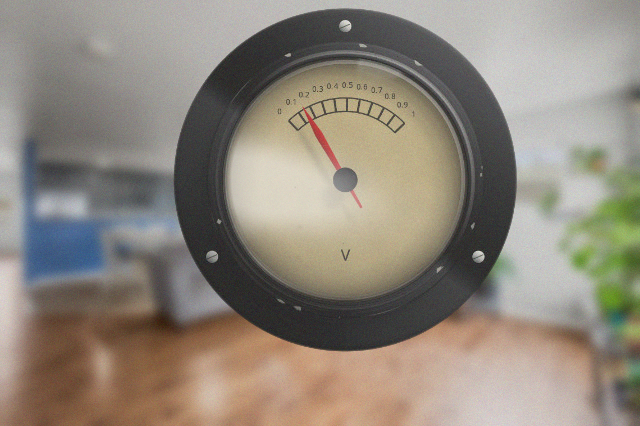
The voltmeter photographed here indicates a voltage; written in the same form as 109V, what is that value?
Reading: 0.15V
